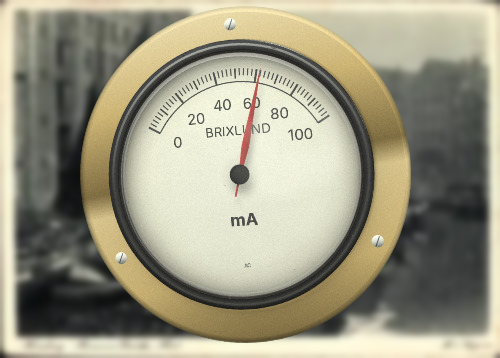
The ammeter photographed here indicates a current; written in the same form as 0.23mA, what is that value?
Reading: 62mA
